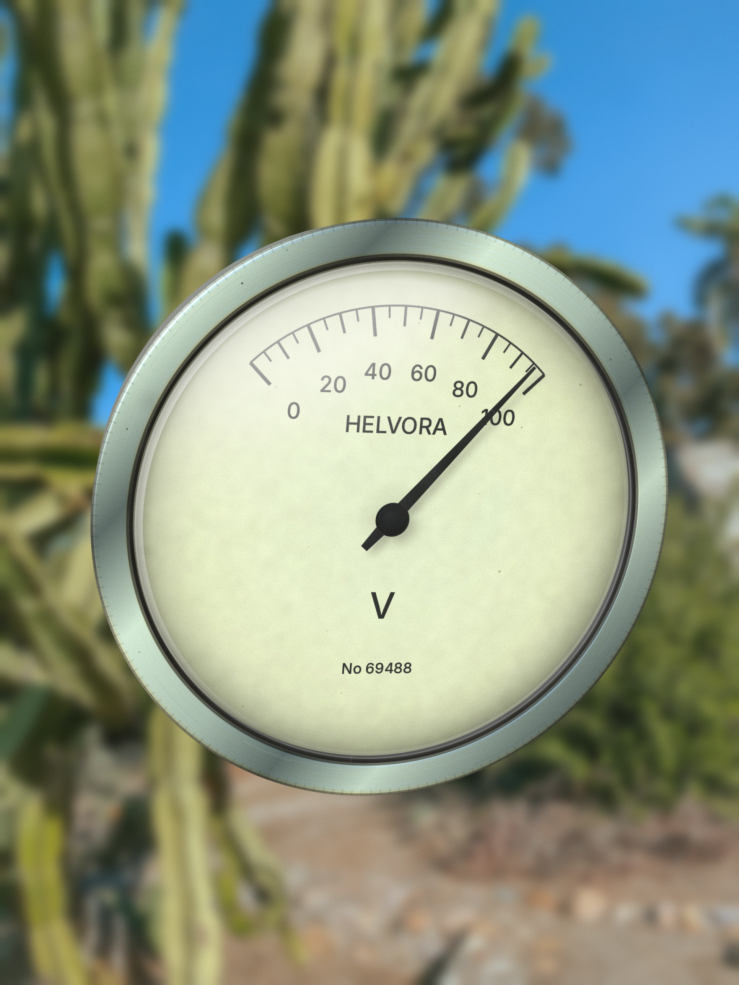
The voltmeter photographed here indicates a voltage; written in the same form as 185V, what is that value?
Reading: 95V
